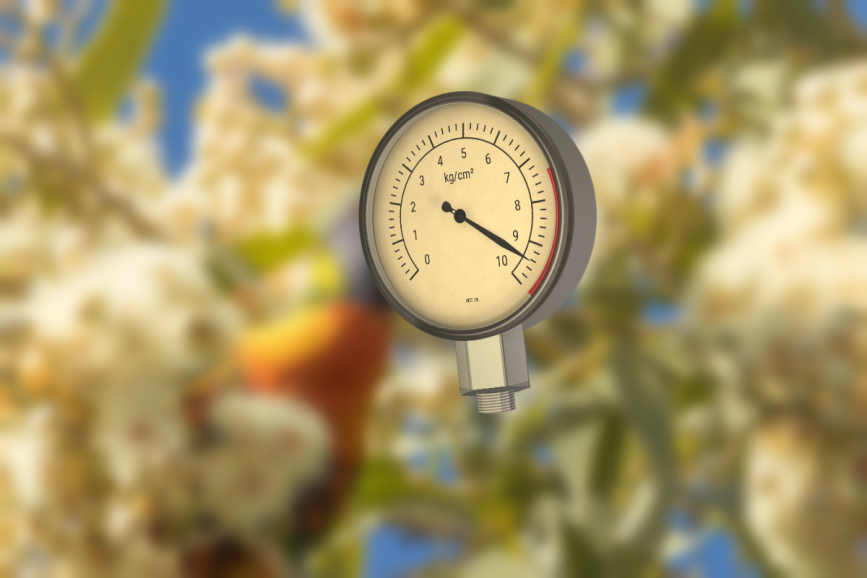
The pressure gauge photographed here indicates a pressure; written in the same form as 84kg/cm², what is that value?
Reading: 9.4kg/cm²
